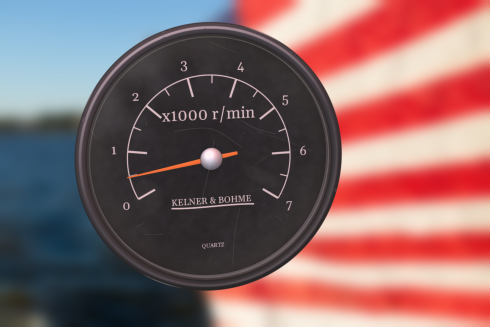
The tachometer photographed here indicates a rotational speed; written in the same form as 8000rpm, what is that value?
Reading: 500rpm
